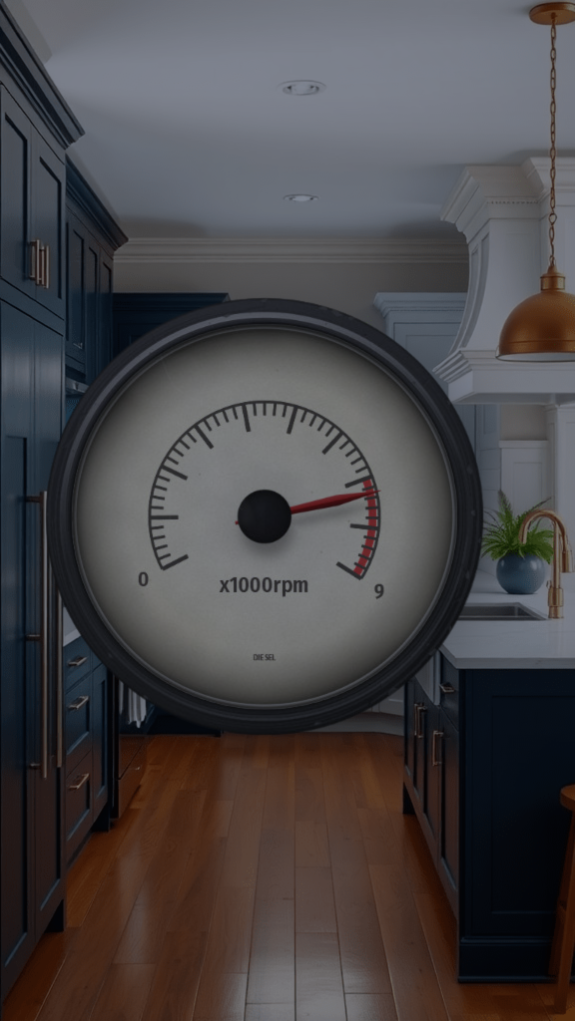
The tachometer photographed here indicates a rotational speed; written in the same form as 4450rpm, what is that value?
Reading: 7300rpm
